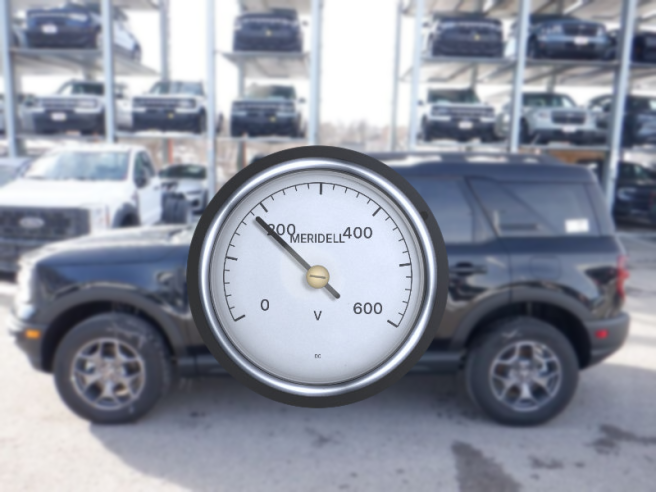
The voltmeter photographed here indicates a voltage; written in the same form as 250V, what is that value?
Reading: 180V
